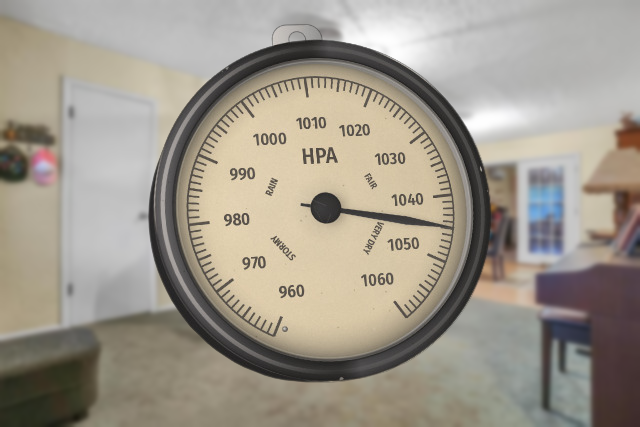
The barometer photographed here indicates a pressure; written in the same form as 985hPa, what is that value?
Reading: 1045hPa
